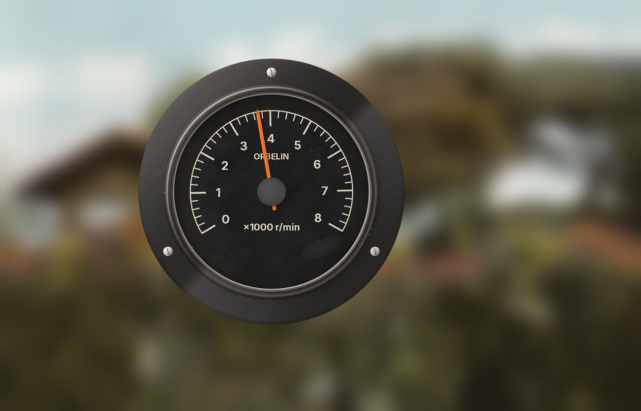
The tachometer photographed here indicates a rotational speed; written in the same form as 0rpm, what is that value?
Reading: 3700rpm
